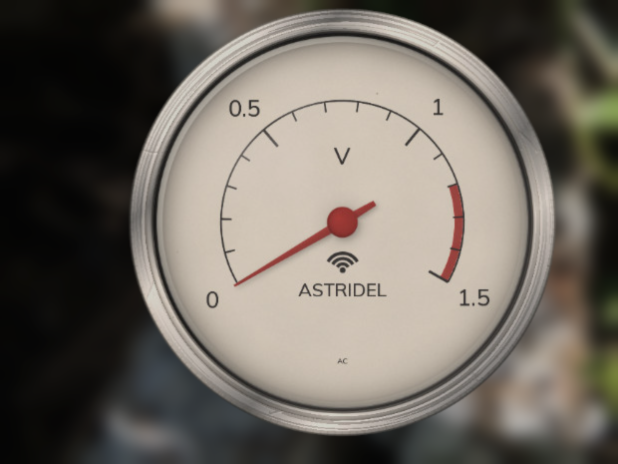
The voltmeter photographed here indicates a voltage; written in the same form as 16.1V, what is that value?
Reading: 0V
